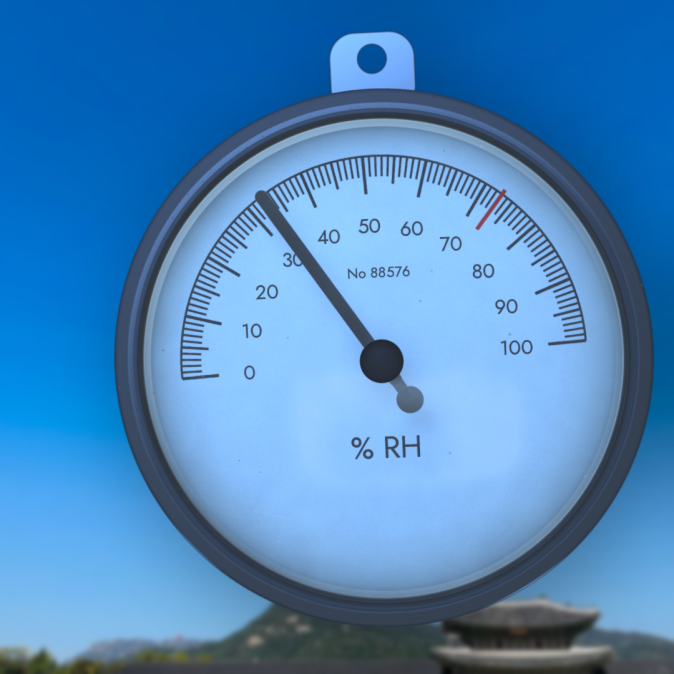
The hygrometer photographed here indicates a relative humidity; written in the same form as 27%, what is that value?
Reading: 33%
